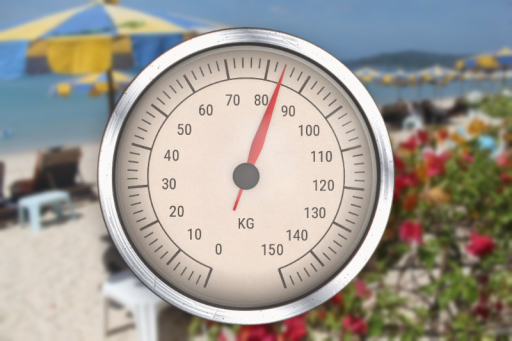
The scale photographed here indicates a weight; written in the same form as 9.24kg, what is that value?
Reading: 84kg
